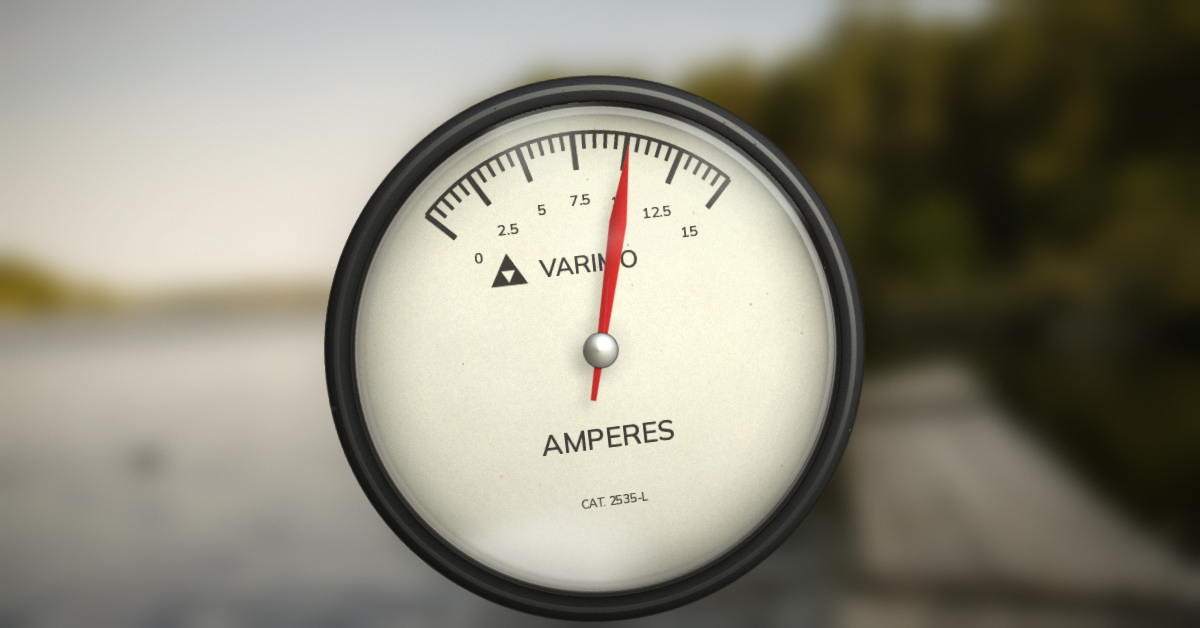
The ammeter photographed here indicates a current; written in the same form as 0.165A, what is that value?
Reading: 10A
